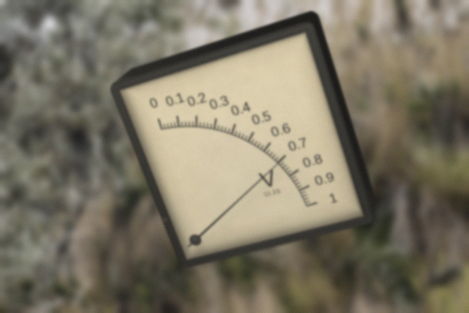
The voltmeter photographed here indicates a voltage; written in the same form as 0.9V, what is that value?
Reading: 0.7V
